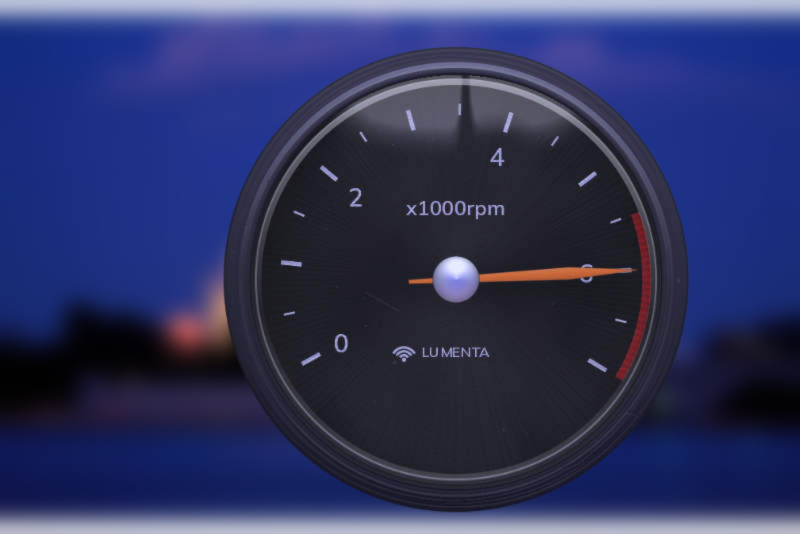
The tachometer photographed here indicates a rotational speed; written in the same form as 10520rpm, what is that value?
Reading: 6000rpm
